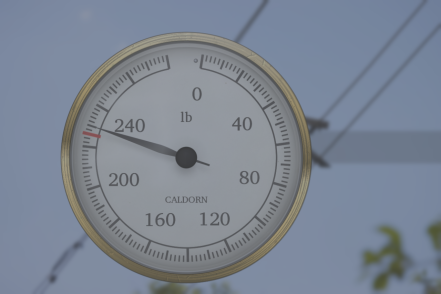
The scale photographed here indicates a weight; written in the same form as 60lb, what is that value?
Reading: 230lb
